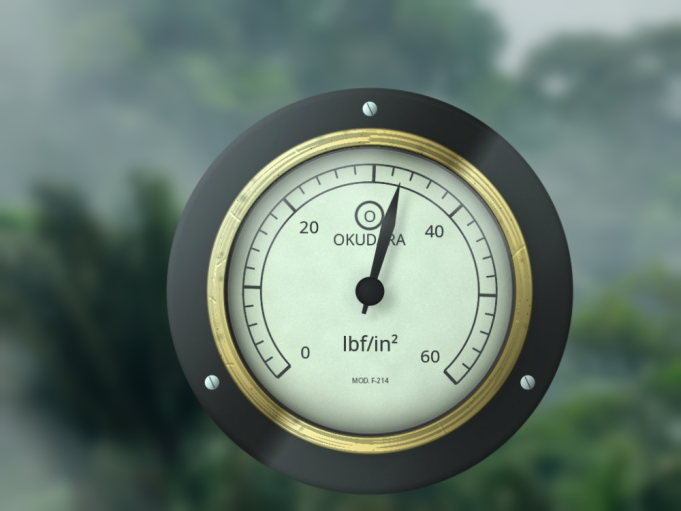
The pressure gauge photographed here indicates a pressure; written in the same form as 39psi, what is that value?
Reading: 33psi
